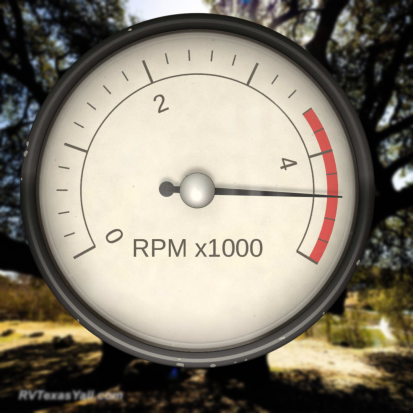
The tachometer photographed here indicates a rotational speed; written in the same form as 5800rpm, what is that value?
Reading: 4400rpm
